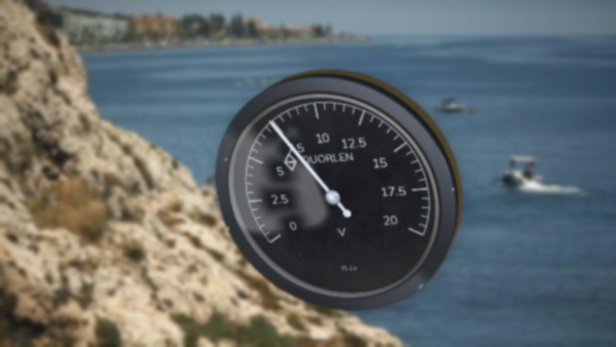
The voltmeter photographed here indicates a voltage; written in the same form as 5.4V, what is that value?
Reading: 7.5V
